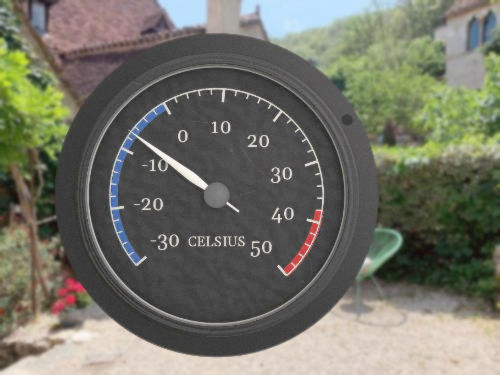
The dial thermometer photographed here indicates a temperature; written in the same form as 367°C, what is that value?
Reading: -7°C
